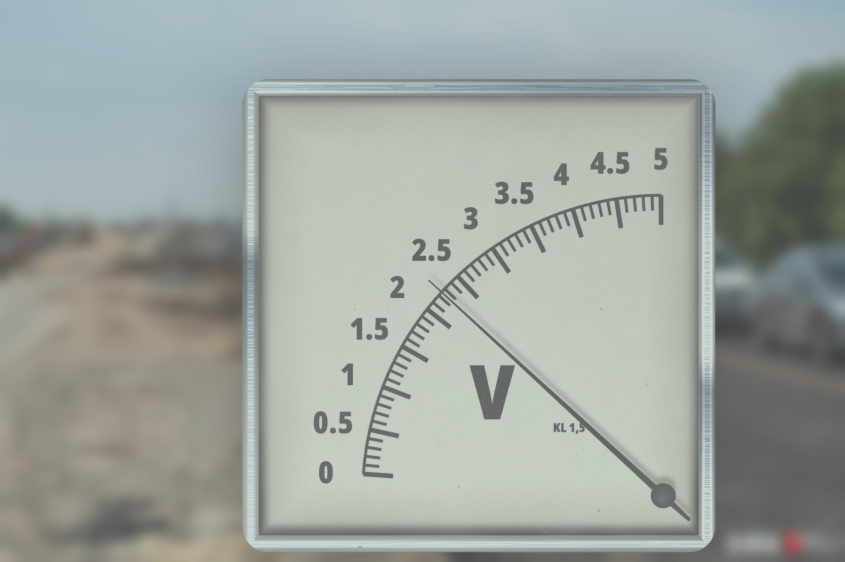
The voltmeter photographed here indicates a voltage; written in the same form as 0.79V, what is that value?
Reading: 2.25V
